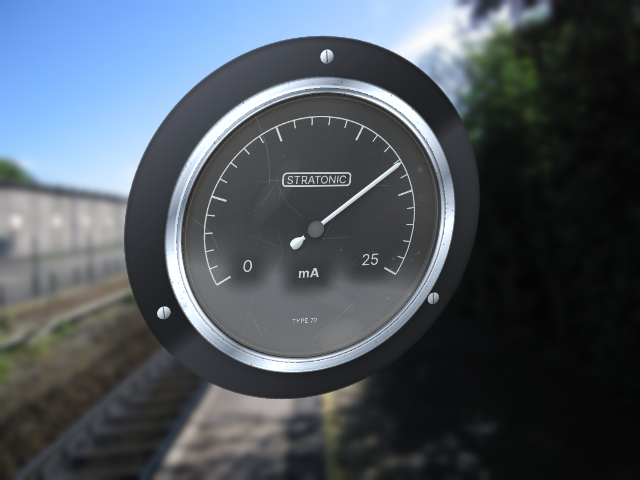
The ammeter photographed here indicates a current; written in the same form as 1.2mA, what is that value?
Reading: 18mA
